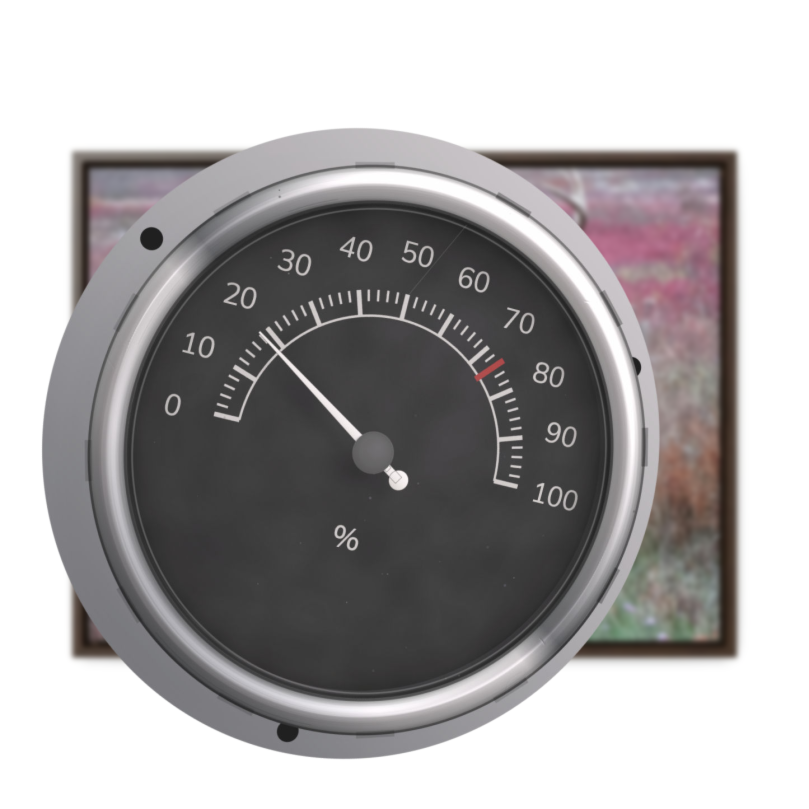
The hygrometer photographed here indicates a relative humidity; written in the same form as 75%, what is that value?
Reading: 18%
